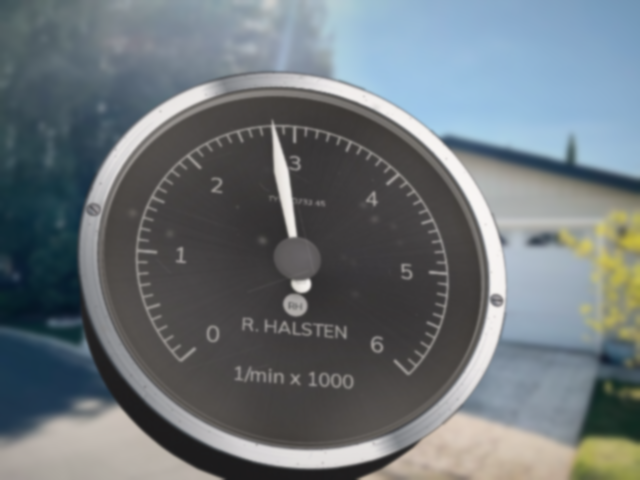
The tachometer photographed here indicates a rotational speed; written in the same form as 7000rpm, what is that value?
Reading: 2800rpm
